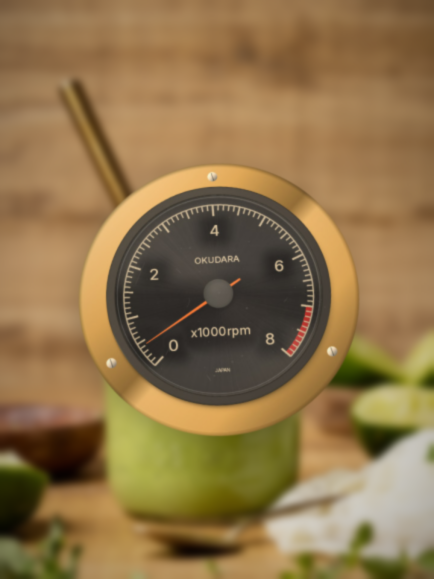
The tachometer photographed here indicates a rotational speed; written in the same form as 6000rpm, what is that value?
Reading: 400rpm
